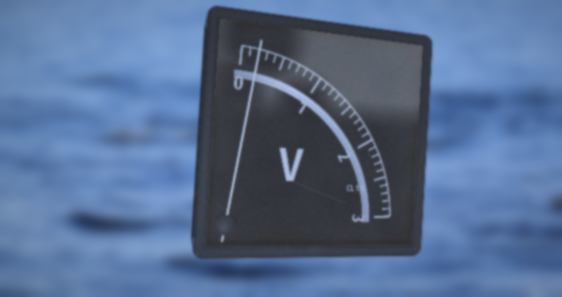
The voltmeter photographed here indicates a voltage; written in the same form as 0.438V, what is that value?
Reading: 0.2V
